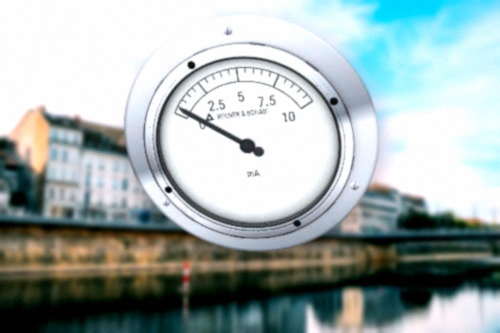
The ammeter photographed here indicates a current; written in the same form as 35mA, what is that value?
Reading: 0.5mA
